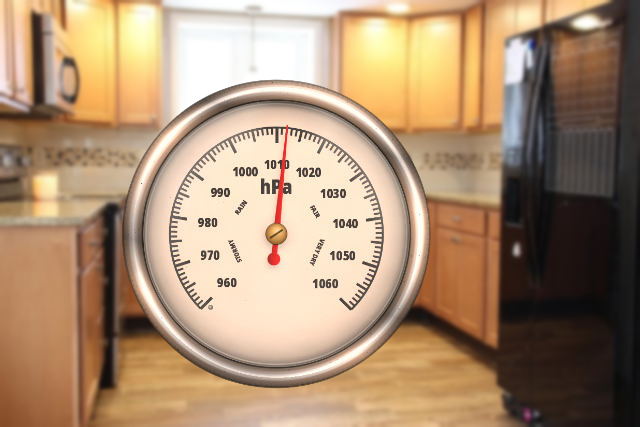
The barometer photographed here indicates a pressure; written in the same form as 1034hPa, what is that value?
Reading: 1012hPa
